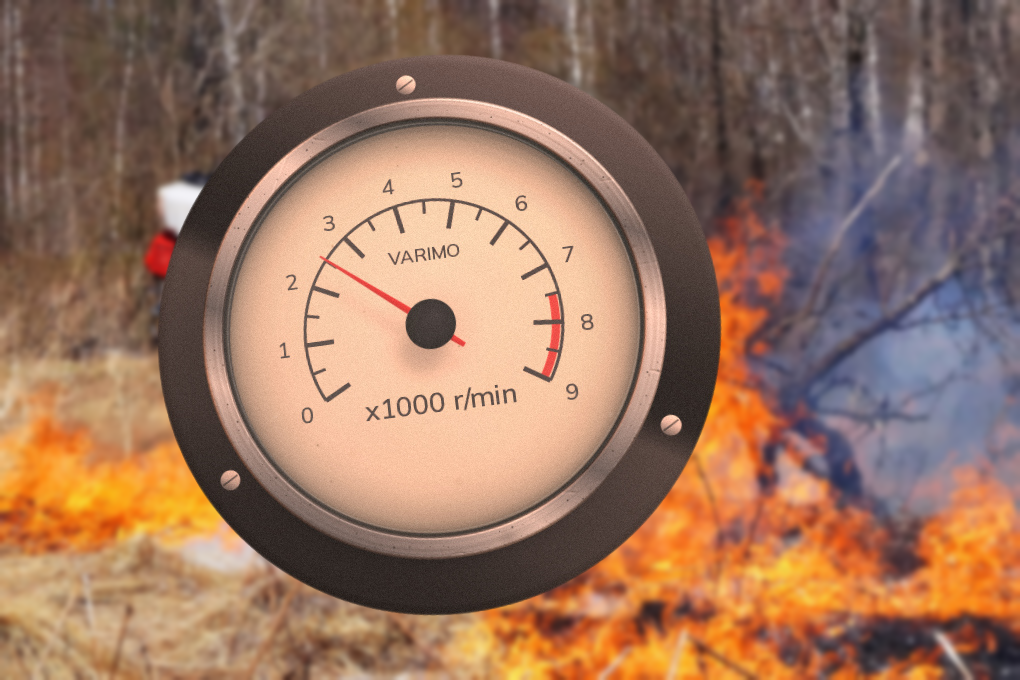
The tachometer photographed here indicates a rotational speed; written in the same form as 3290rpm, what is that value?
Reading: 2500rpm
